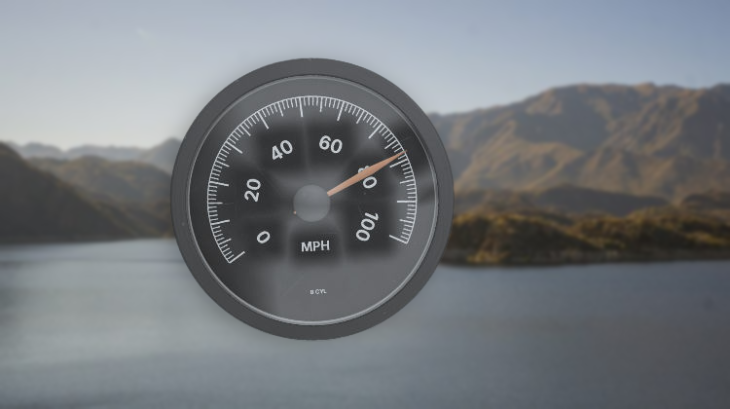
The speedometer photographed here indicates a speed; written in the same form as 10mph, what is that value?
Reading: 78mph
